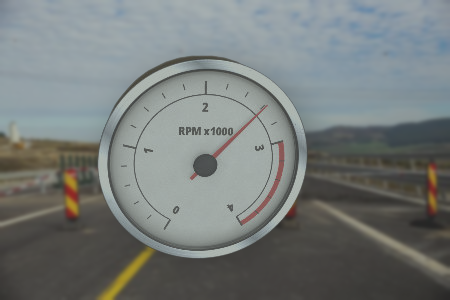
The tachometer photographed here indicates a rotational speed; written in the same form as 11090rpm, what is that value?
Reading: 2600rpm
